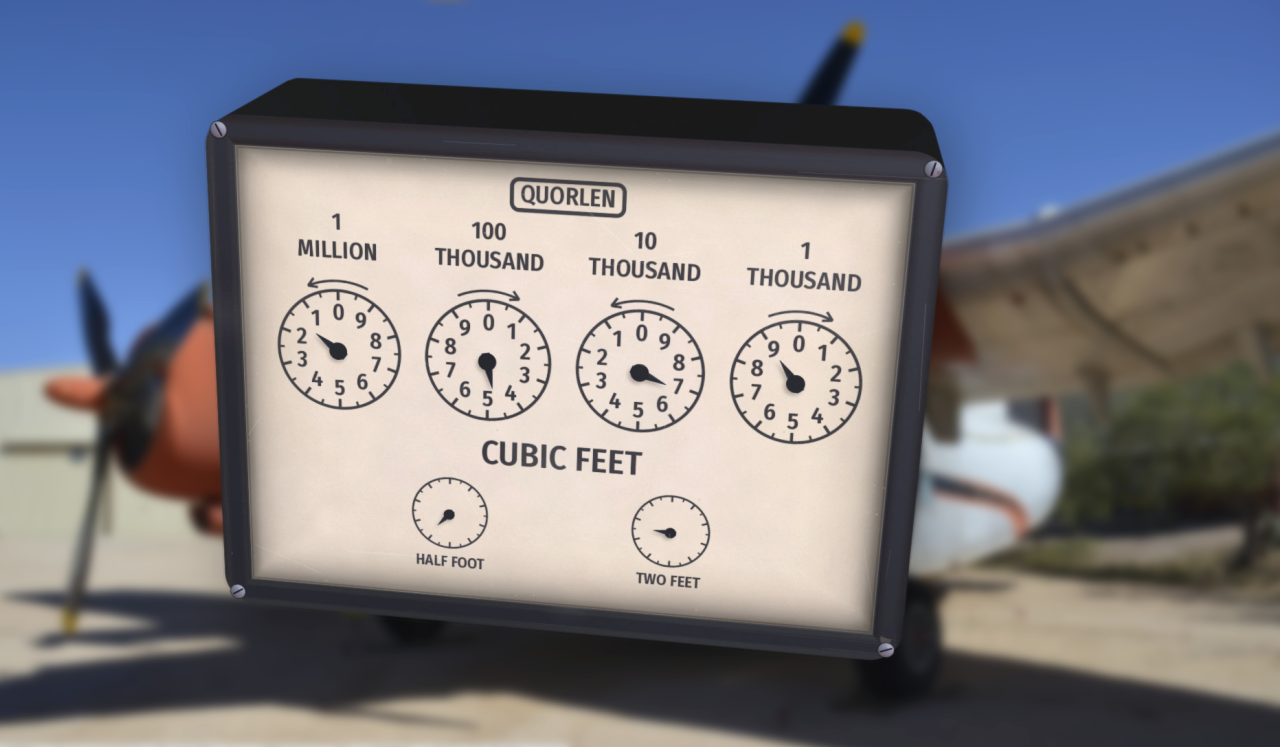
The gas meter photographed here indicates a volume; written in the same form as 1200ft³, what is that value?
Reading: 146900ft³
